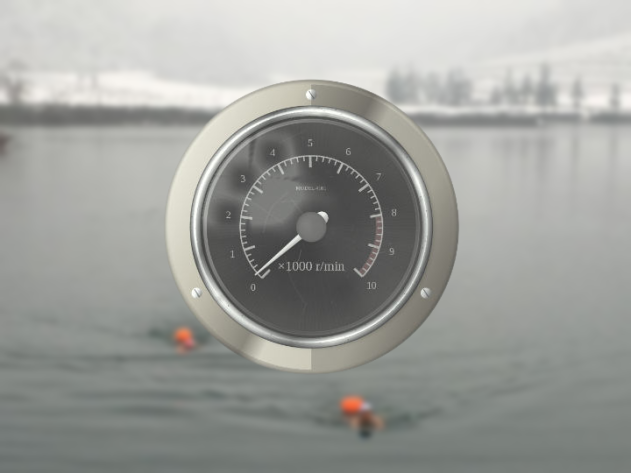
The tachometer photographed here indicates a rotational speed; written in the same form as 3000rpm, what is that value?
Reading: 200rpm
